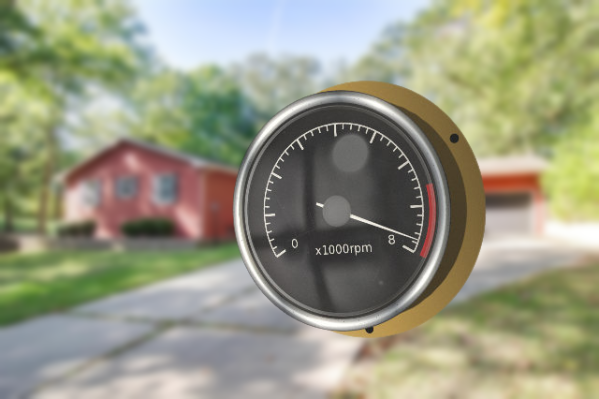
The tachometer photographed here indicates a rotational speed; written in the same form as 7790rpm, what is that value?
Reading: 7700rpm
